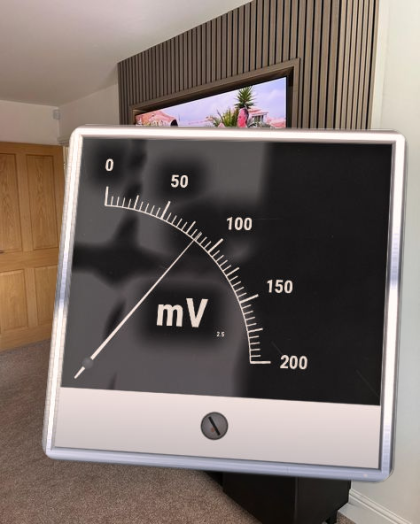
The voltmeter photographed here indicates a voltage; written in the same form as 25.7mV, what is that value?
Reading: 85mV
